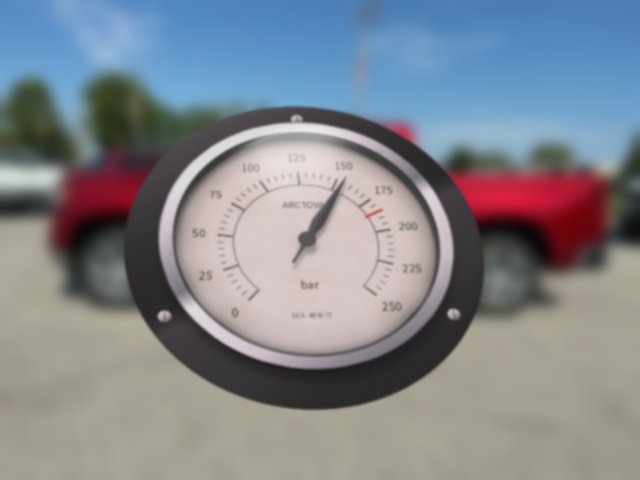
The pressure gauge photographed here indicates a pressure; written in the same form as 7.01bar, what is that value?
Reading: 155bar
